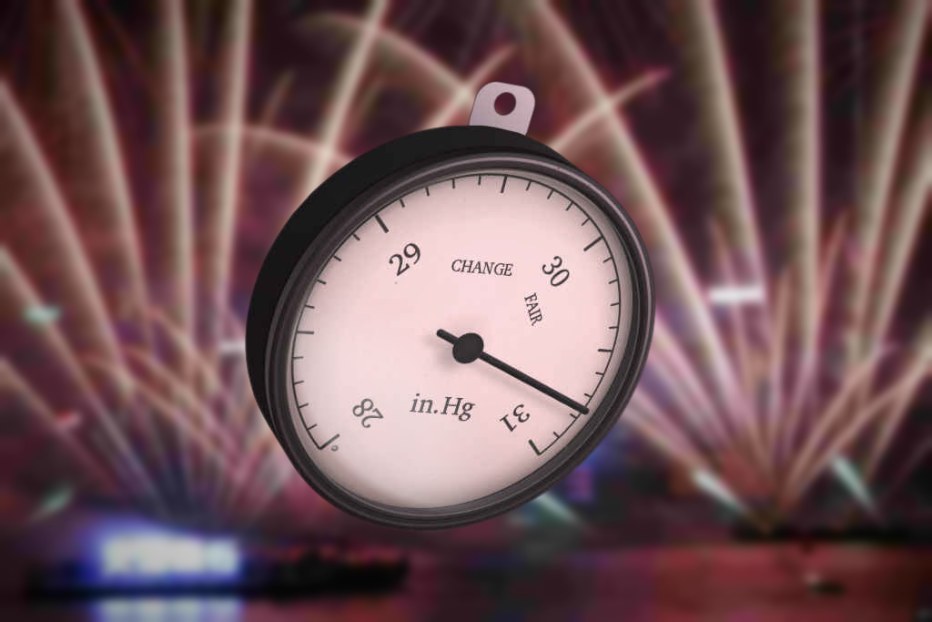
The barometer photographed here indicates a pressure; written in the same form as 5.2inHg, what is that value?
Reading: 30.75inHg
